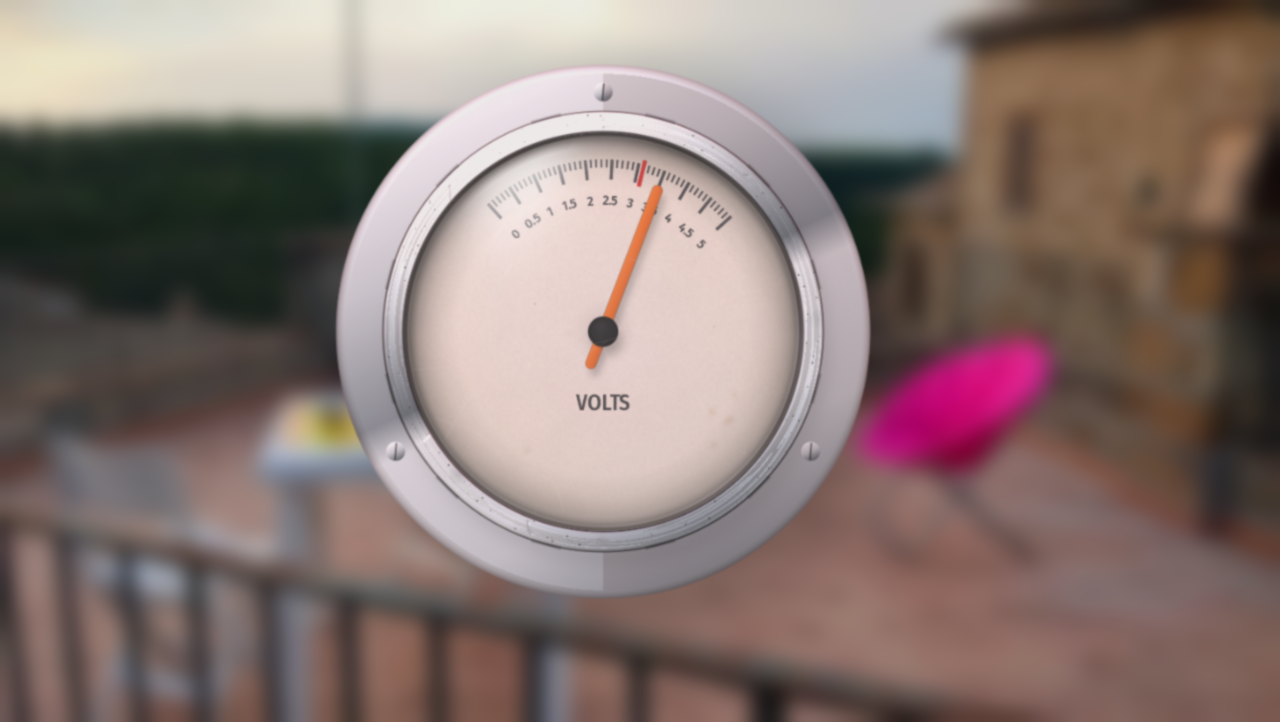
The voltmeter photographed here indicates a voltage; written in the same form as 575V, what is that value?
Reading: 3.5V
